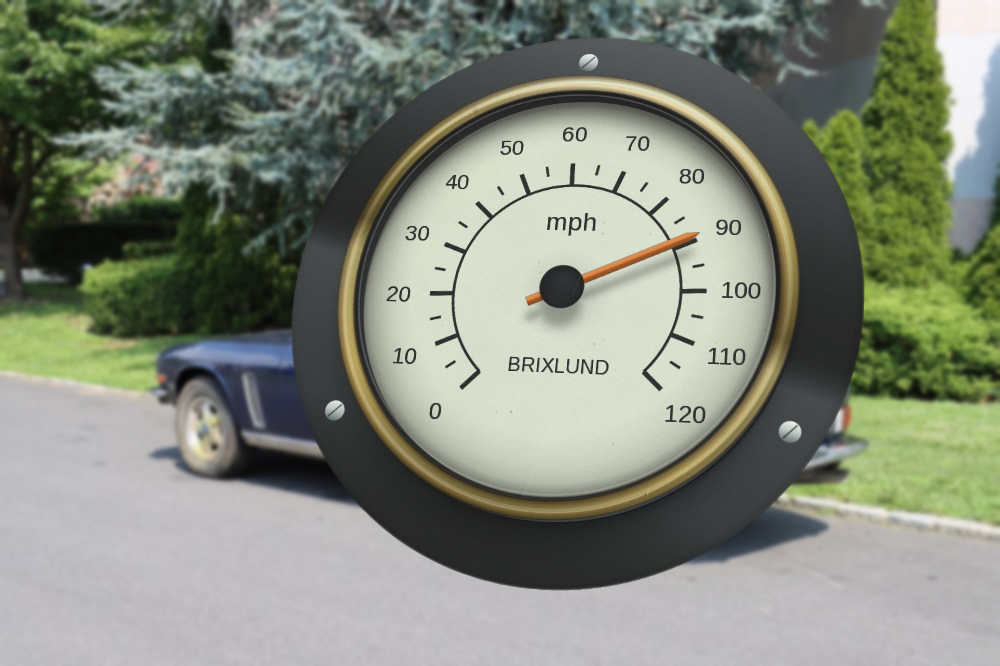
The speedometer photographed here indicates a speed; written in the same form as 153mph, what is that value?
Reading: 90mph
